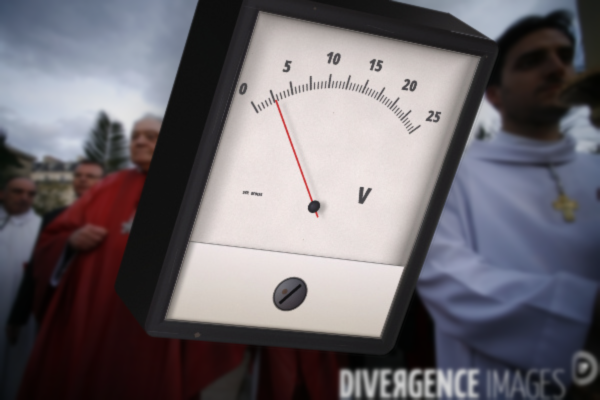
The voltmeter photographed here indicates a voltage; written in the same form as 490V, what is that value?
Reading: 2.5V
